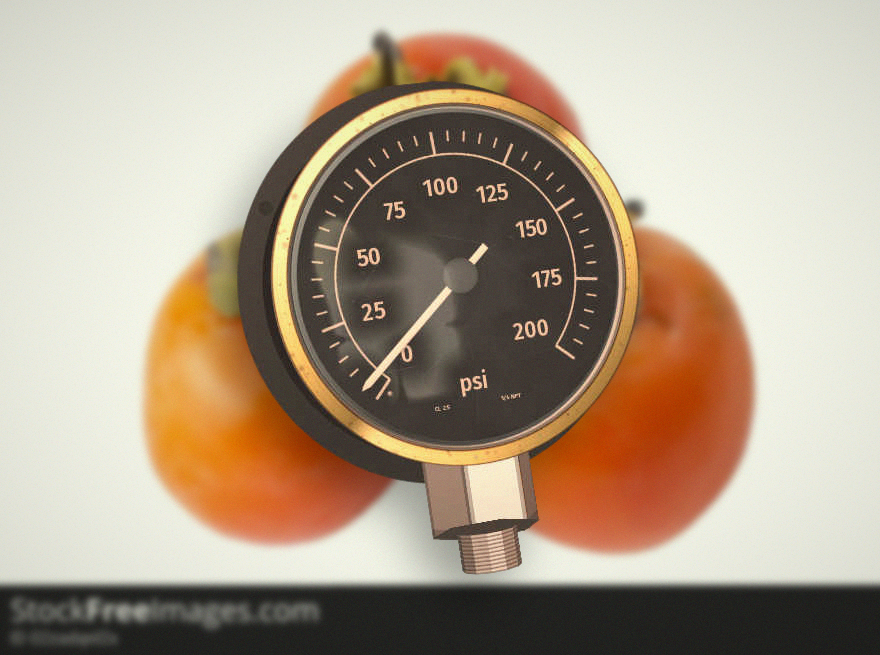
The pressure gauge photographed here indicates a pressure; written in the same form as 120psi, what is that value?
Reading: 5psi
